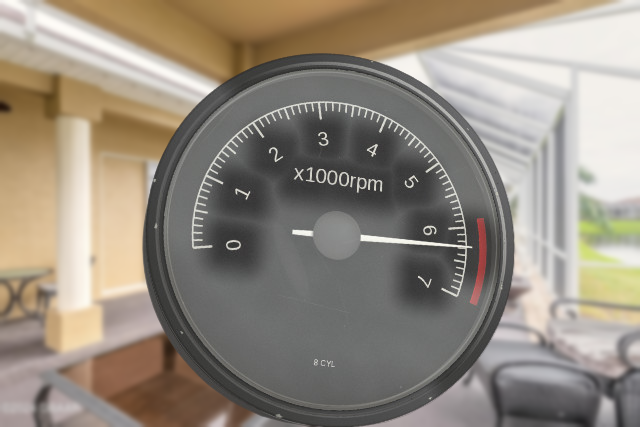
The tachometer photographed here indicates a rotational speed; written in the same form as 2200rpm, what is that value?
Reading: 6300rpm
